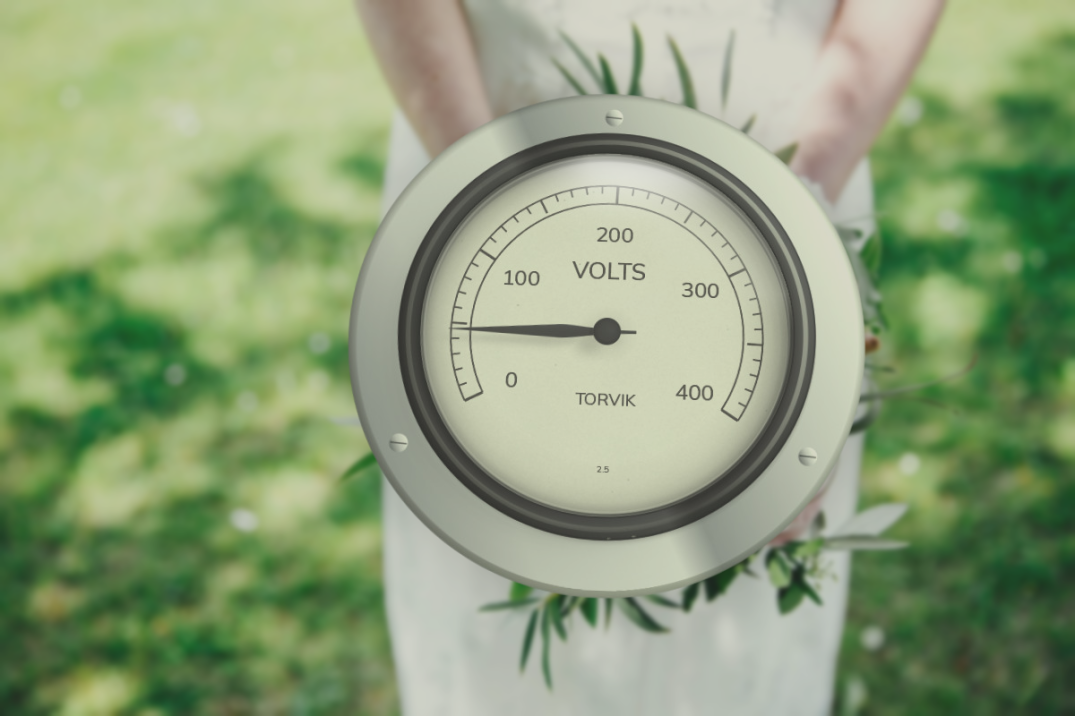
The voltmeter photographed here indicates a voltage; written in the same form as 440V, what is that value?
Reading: 45V
